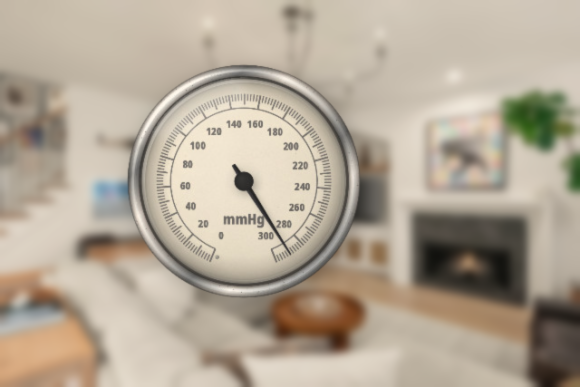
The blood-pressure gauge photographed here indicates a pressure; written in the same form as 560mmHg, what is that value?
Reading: 290mmHg
